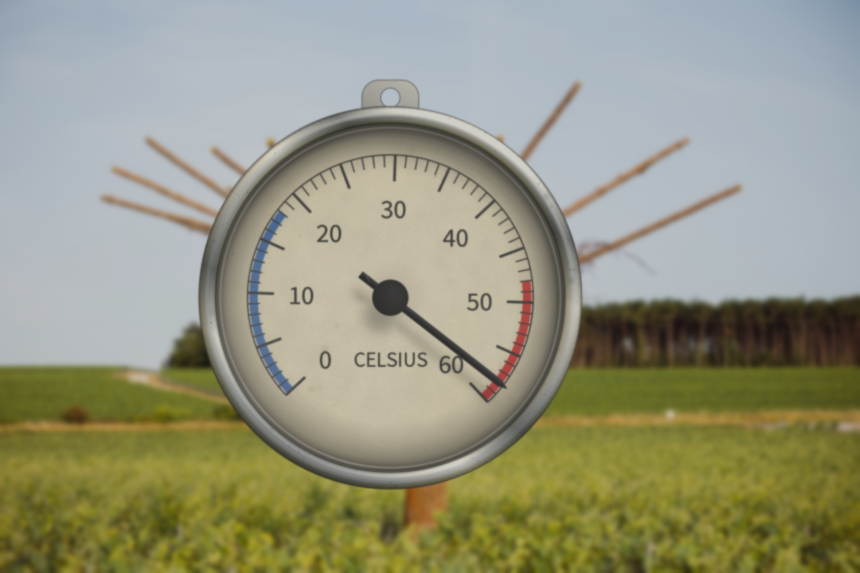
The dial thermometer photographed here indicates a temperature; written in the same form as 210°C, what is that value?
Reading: 58°C
